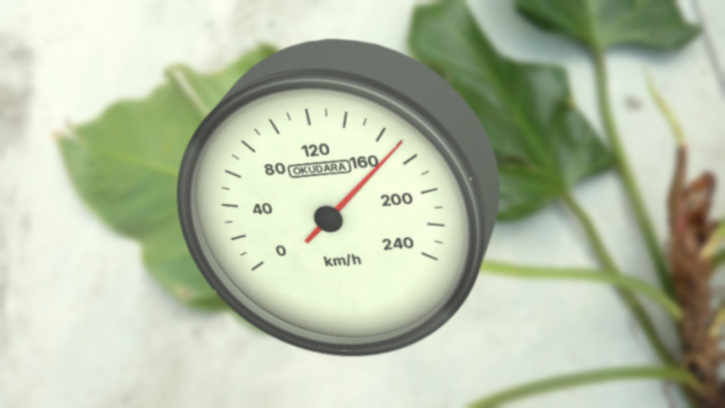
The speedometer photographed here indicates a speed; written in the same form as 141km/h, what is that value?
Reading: 170km/h
